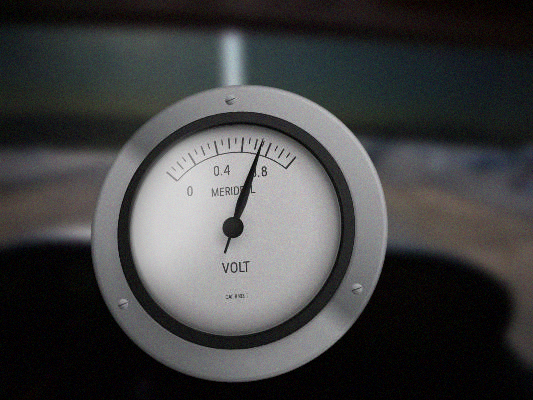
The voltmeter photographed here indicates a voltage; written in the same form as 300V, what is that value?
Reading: 0.75V
